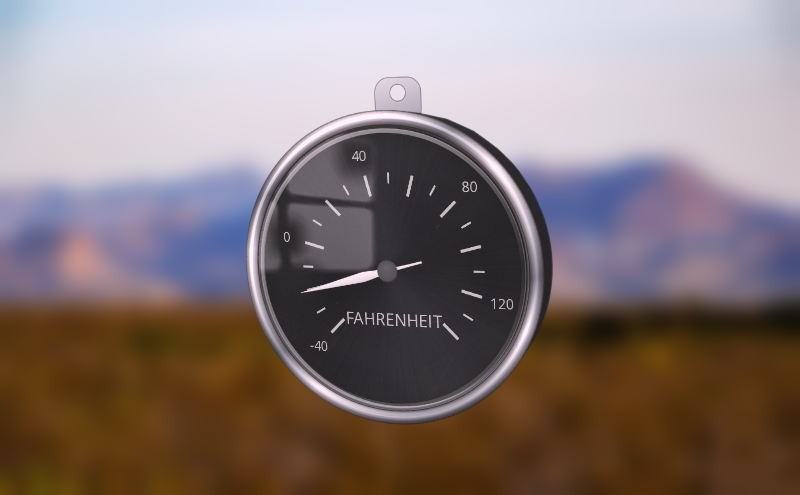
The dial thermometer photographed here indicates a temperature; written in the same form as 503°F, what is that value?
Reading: -20°F
